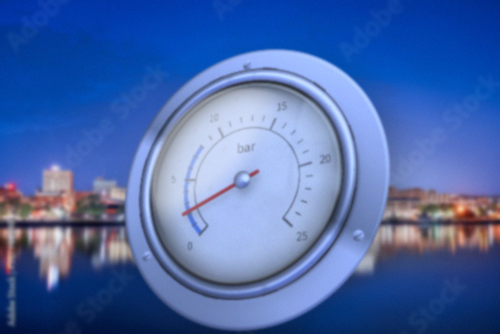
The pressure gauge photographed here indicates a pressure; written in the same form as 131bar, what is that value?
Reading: 2bar
